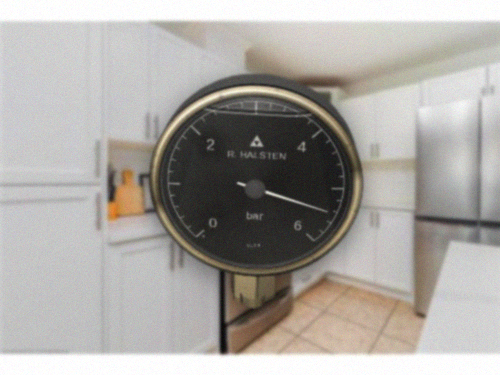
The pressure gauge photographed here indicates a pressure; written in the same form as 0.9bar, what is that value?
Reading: 5.4bar
